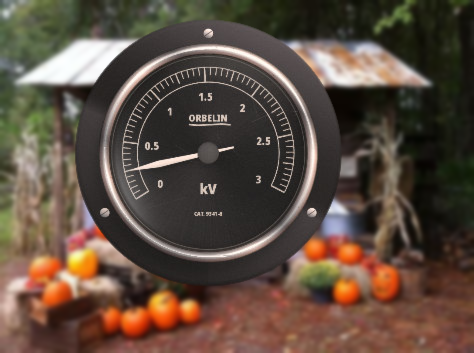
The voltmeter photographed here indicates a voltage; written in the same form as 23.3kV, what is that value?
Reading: 0.25kV
